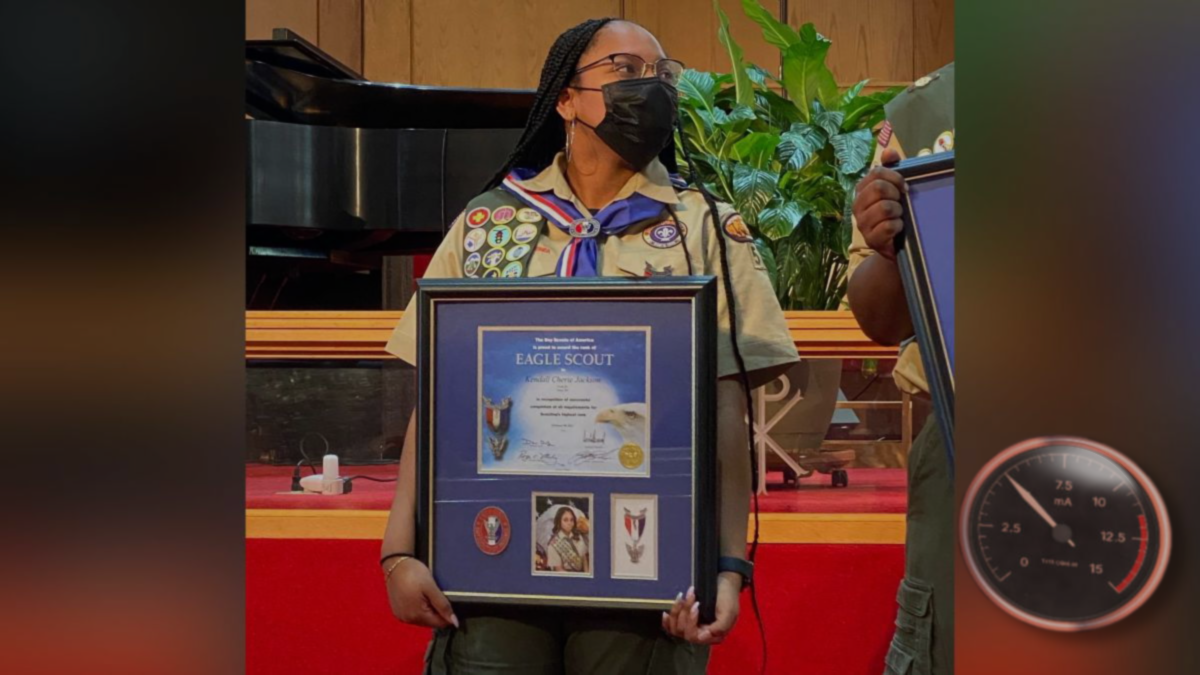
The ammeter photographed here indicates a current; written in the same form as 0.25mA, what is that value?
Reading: 5mA
